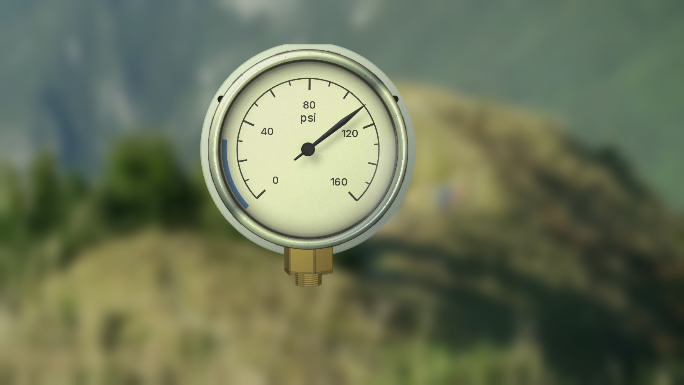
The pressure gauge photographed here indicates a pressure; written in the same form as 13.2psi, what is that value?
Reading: 110psi
